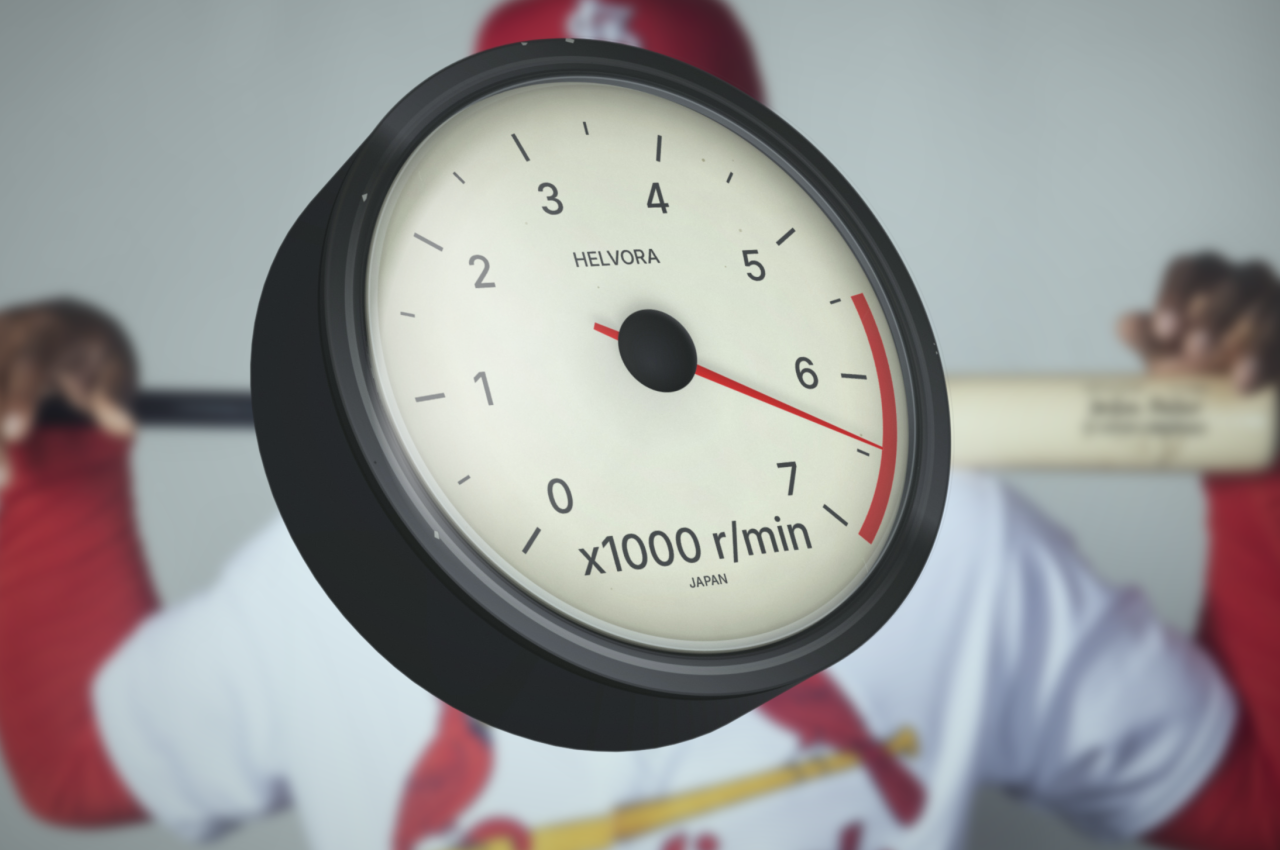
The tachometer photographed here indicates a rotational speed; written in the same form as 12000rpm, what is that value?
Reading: 6500rpm
